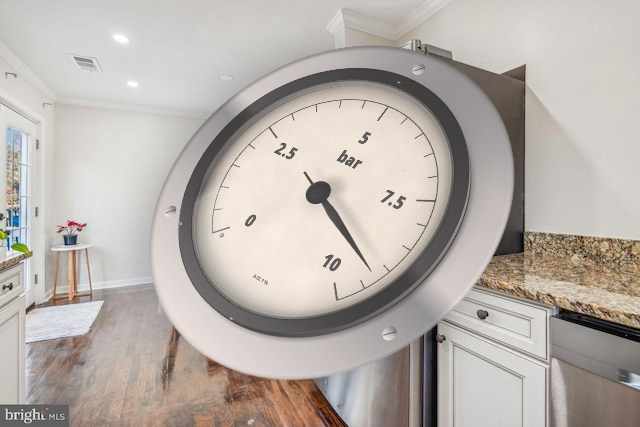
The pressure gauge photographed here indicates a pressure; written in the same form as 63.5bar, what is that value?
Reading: 9.25bar
